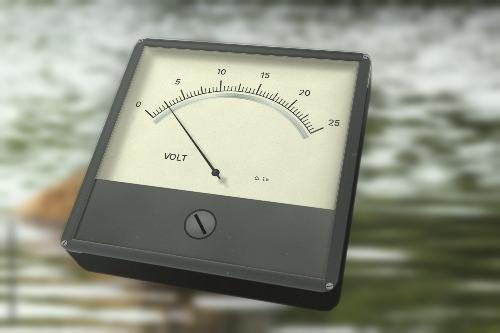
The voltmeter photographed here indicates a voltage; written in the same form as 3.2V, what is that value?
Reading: 2.5V
